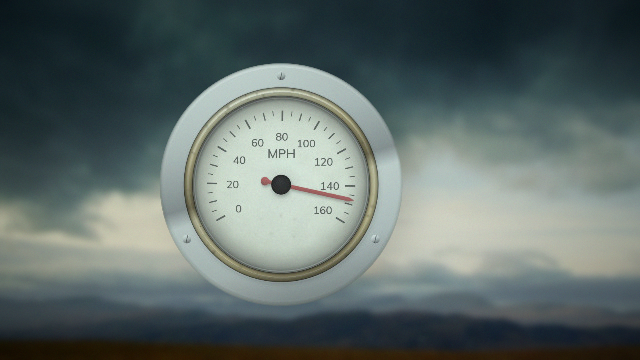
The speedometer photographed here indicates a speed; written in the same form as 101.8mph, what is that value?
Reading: 147.5mph
